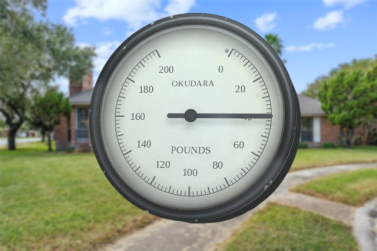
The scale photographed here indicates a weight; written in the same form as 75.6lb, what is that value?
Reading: 40lb
